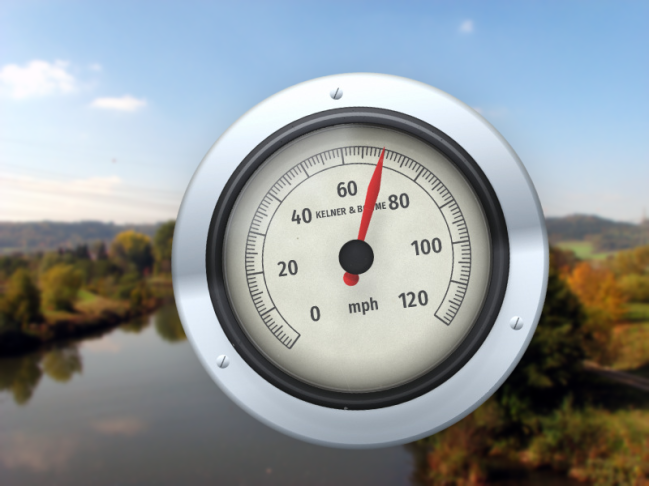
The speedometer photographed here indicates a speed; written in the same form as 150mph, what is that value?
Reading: 70mph
